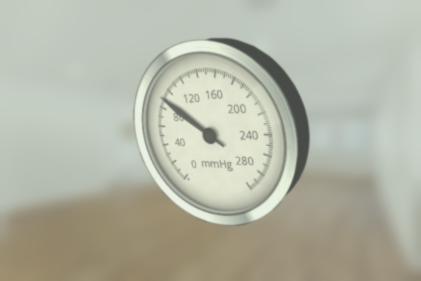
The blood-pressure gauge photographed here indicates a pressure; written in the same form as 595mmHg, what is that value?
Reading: 90mmHg
